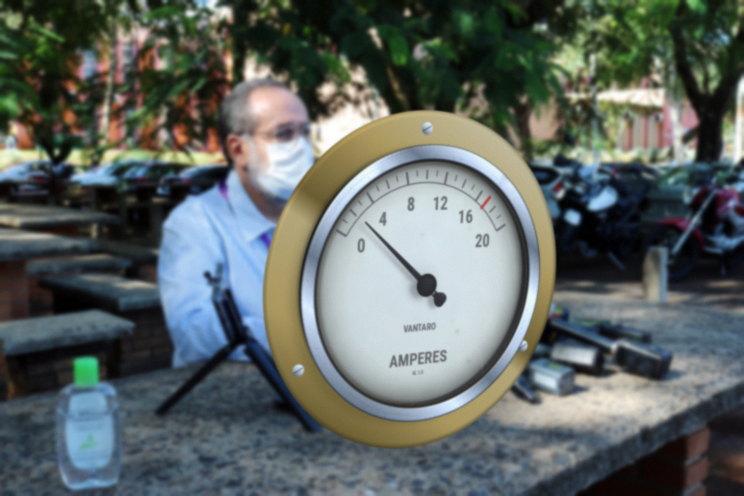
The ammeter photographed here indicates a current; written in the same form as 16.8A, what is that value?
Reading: 2A
